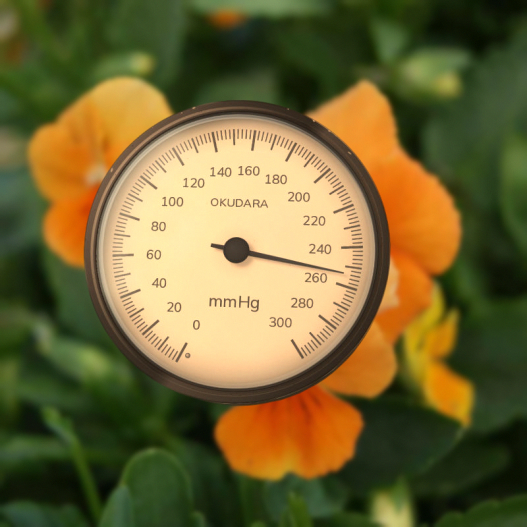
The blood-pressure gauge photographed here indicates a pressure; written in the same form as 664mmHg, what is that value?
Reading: 254mmHg
